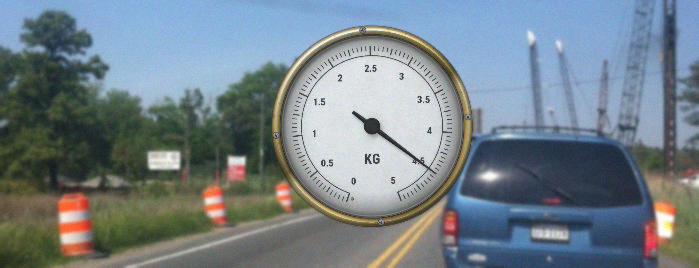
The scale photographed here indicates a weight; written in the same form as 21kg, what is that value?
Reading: 4.5kg
